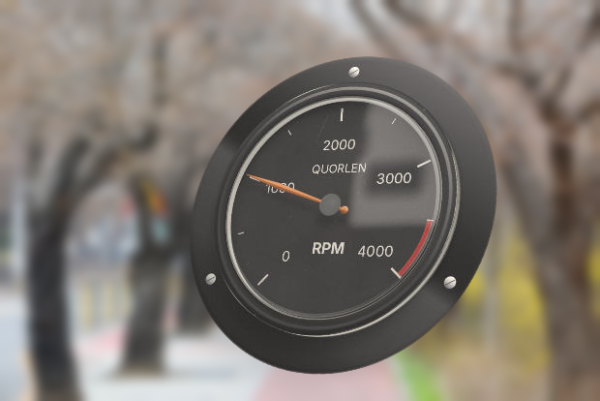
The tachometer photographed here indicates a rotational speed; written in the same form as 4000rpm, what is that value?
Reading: 1000rpm
